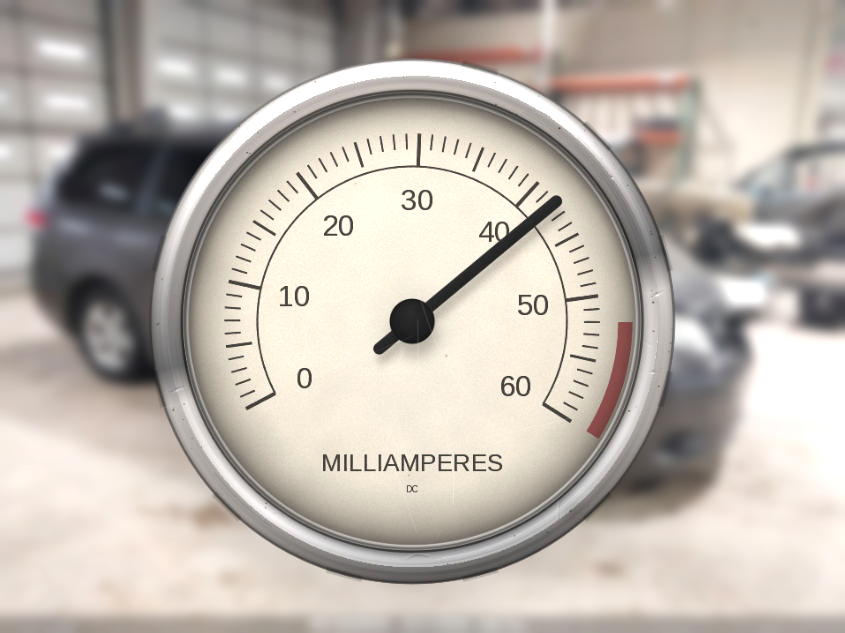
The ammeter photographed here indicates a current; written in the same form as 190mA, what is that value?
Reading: 42mA
